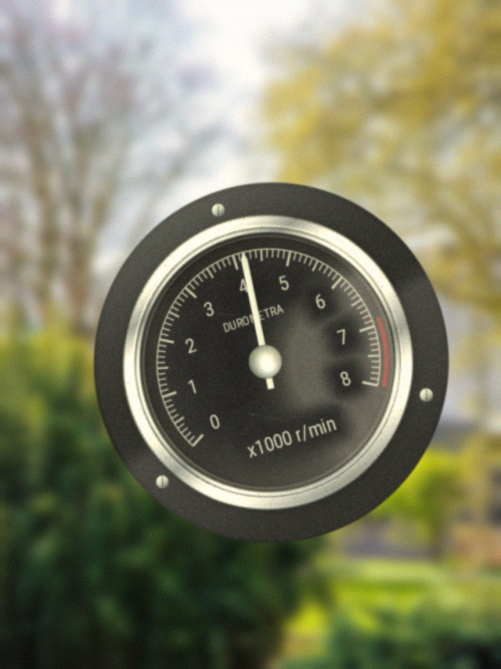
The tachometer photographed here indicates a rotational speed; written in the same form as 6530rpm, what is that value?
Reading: 4200rpm
